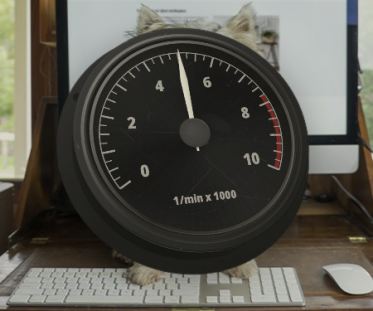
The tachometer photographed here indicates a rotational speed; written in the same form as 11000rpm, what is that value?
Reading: 5000rpm
